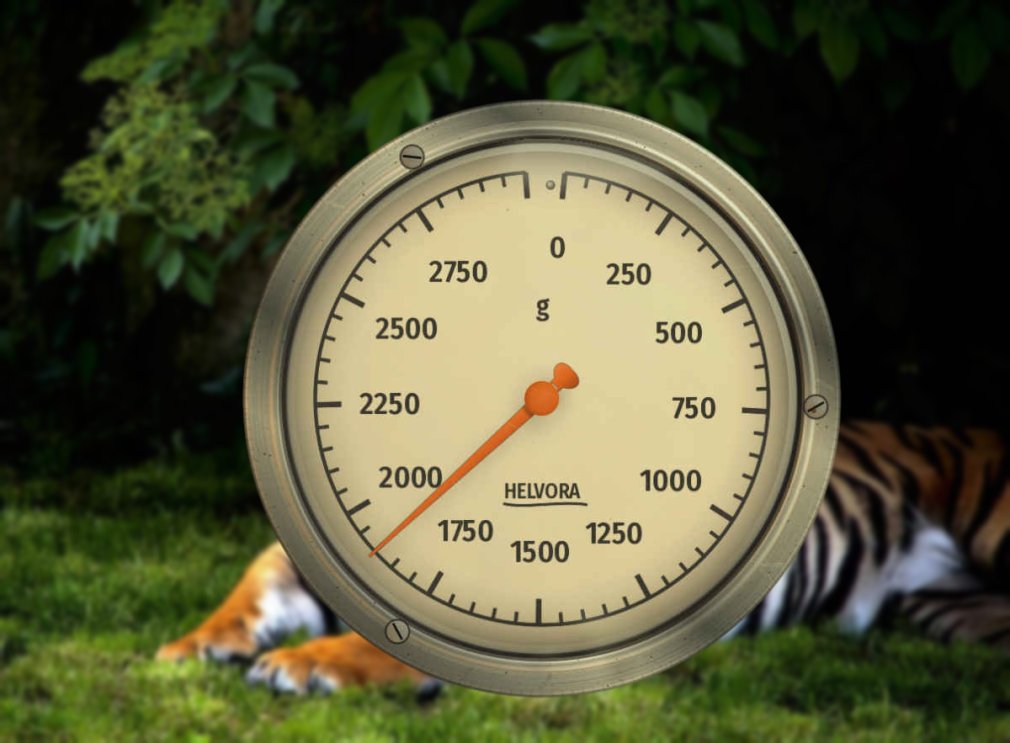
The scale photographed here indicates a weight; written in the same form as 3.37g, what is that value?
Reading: 1900g
